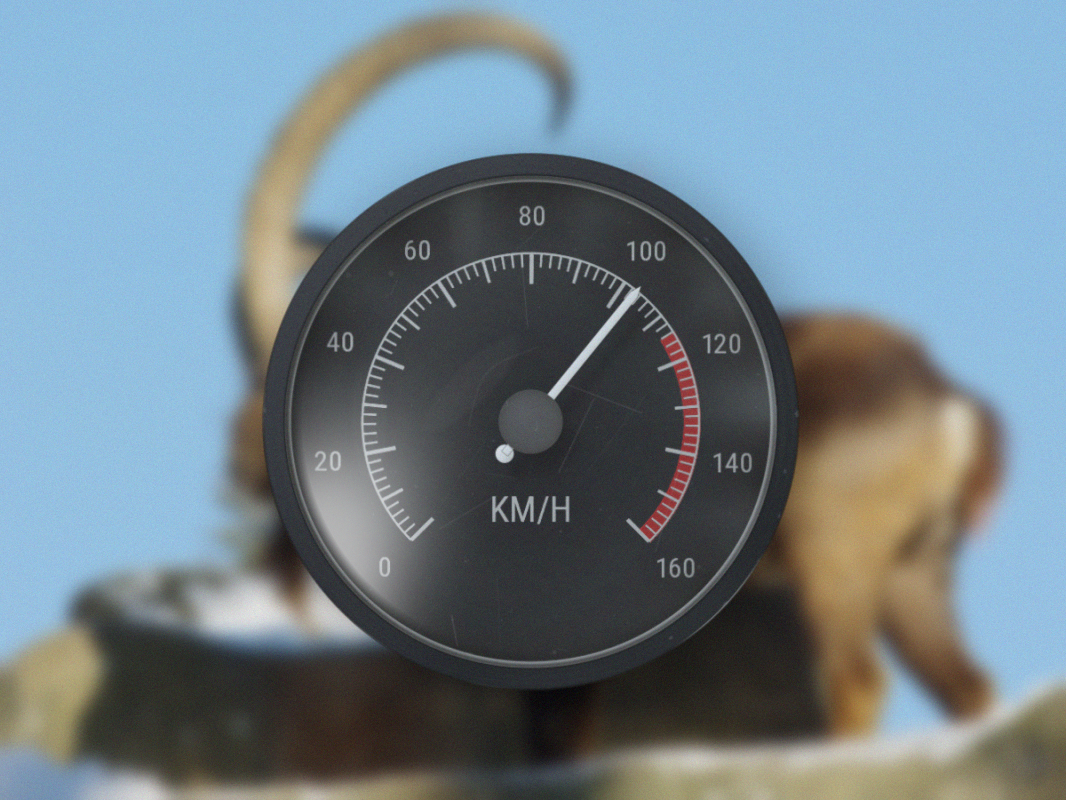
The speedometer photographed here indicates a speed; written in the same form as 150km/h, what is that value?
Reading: 103km/h
